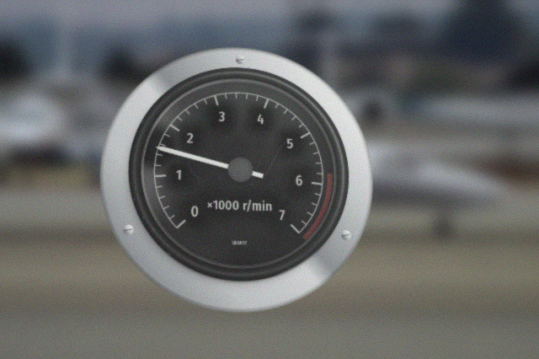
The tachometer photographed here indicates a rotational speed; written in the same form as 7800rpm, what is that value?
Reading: 1500rpm
